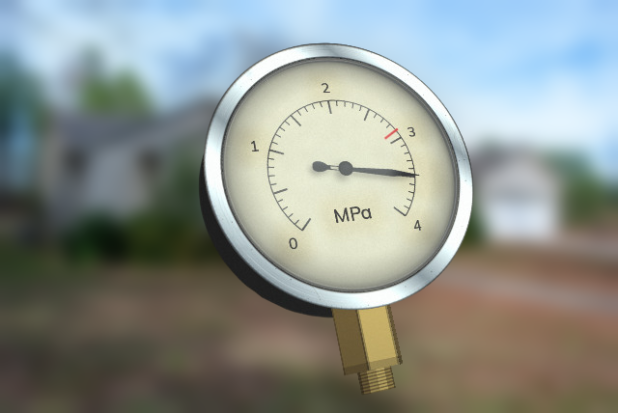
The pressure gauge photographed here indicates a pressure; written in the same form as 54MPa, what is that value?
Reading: 3.5MPa
